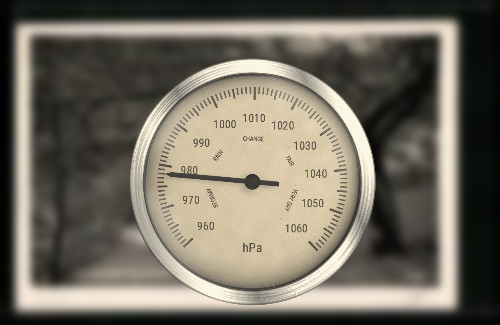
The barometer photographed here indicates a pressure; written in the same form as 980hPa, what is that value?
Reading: 978hPa
